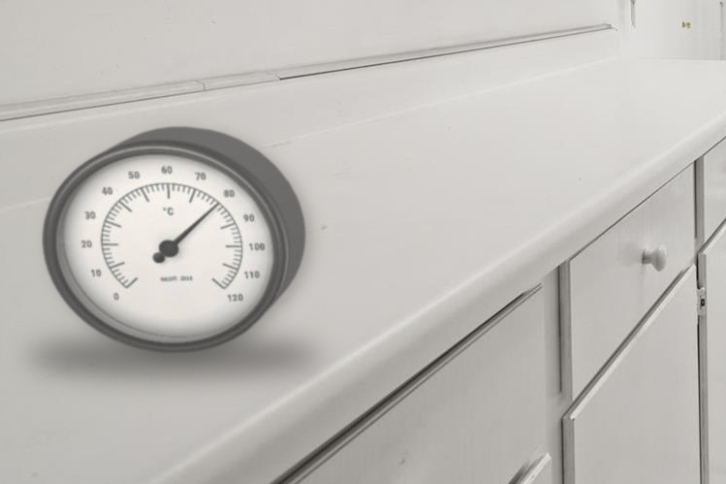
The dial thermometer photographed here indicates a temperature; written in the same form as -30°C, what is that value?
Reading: 80°C
